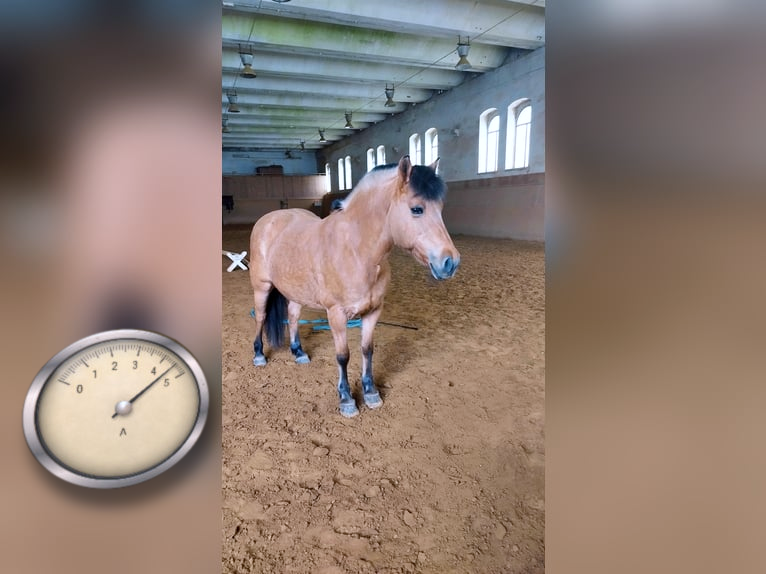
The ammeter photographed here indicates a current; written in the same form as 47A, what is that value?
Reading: 4.5A
